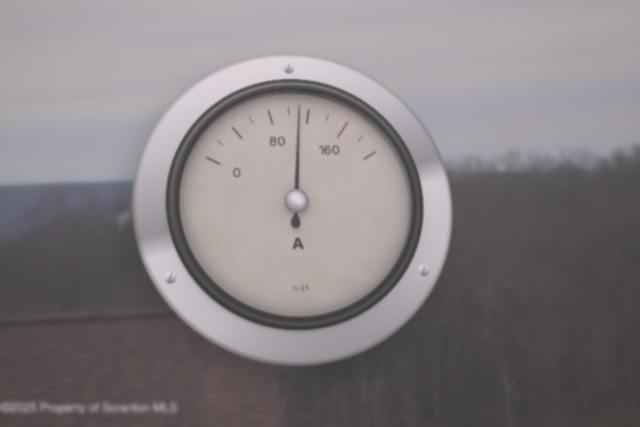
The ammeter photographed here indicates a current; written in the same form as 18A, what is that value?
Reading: 110A
